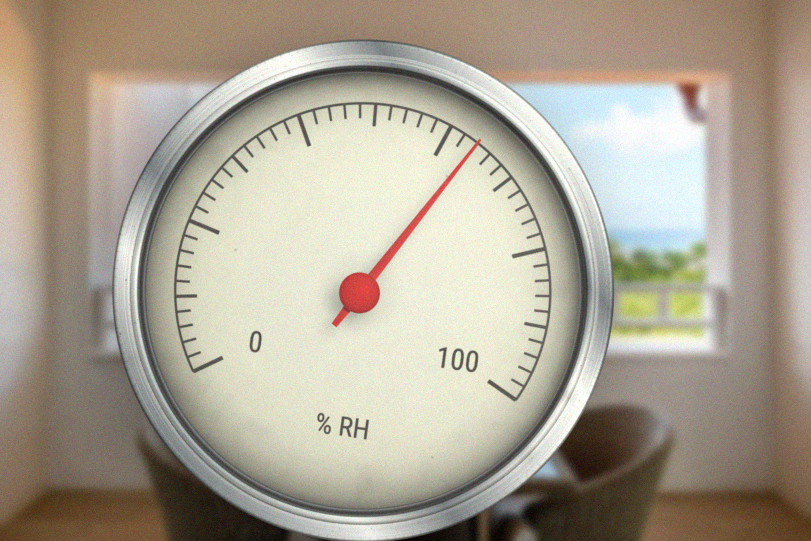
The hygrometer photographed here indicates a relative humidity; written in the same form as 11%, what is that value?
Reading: 64%
